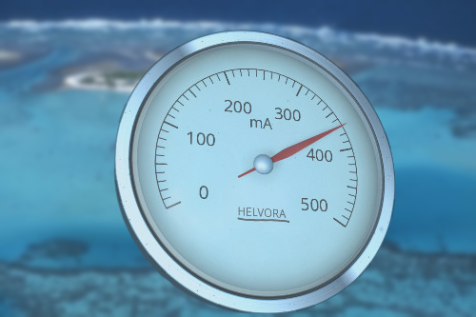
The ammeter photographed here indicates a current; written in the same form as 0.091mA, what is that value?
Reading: 370mA
